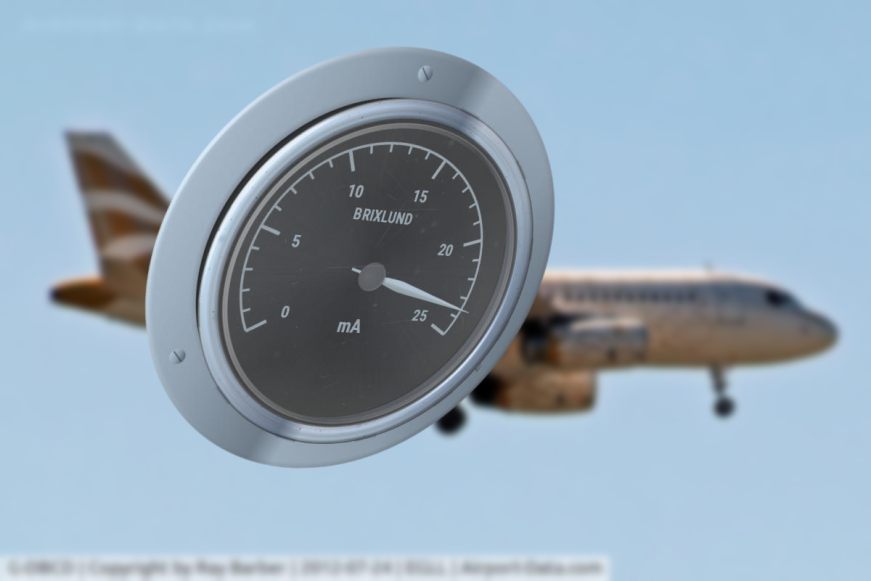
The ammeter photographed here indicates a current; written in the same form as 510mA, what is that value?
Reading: 23.5mA
